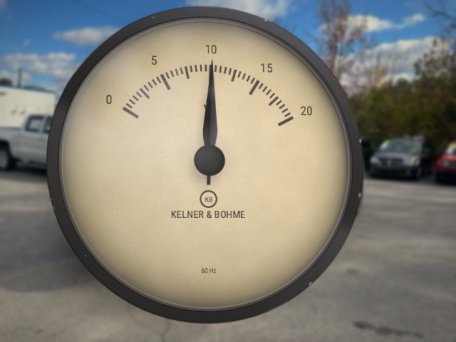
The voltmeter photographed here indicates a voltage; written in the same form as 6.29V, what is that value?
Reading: 10V
